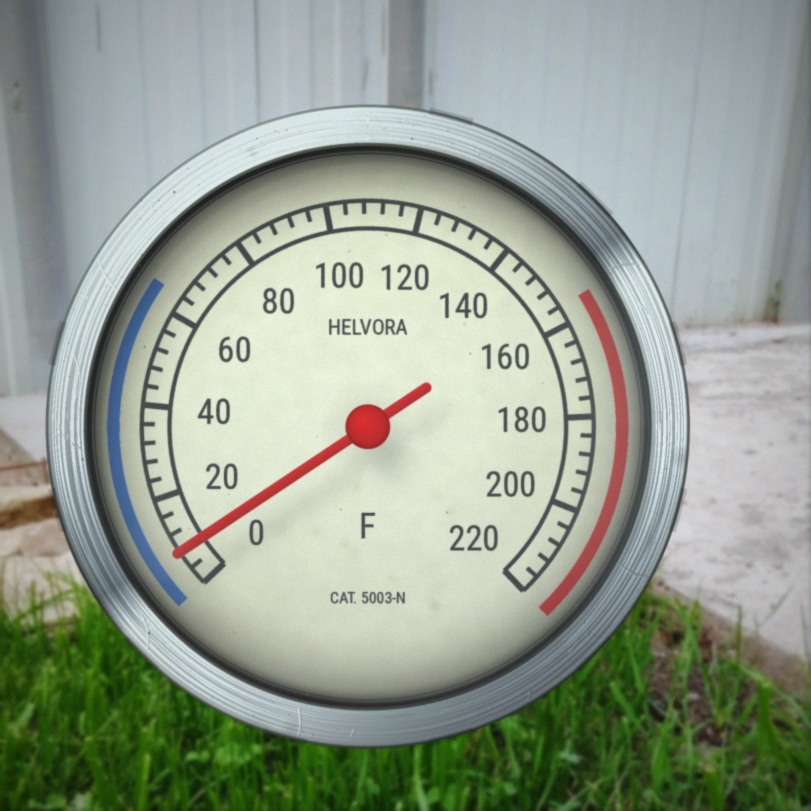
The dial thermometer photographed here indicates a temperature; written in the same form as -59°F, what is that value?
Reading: 8°F
